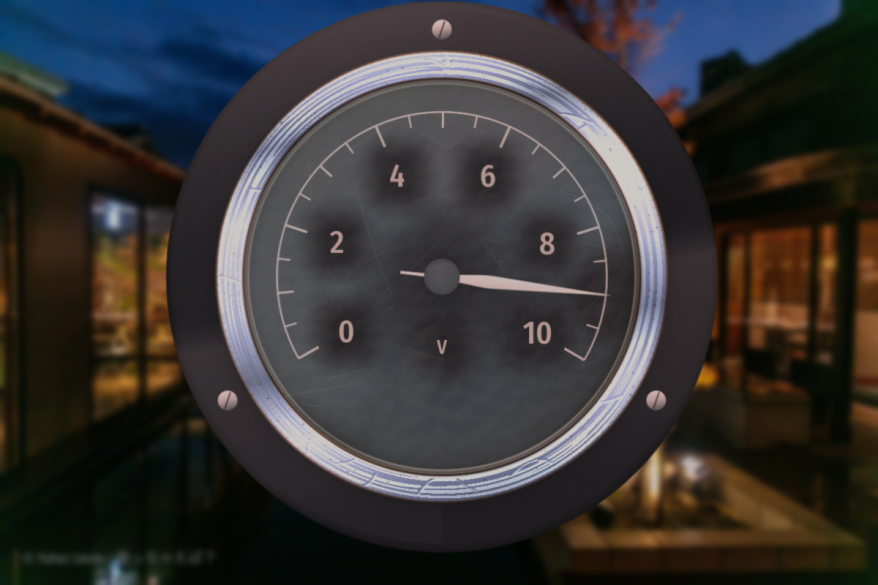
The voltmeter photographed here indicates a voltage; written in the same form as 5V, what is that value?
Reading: 9V
